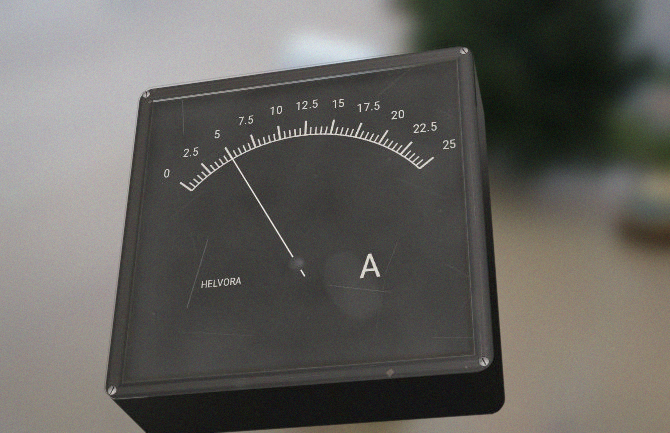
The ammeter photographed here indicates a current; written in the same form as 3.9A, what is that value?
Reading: 5A
